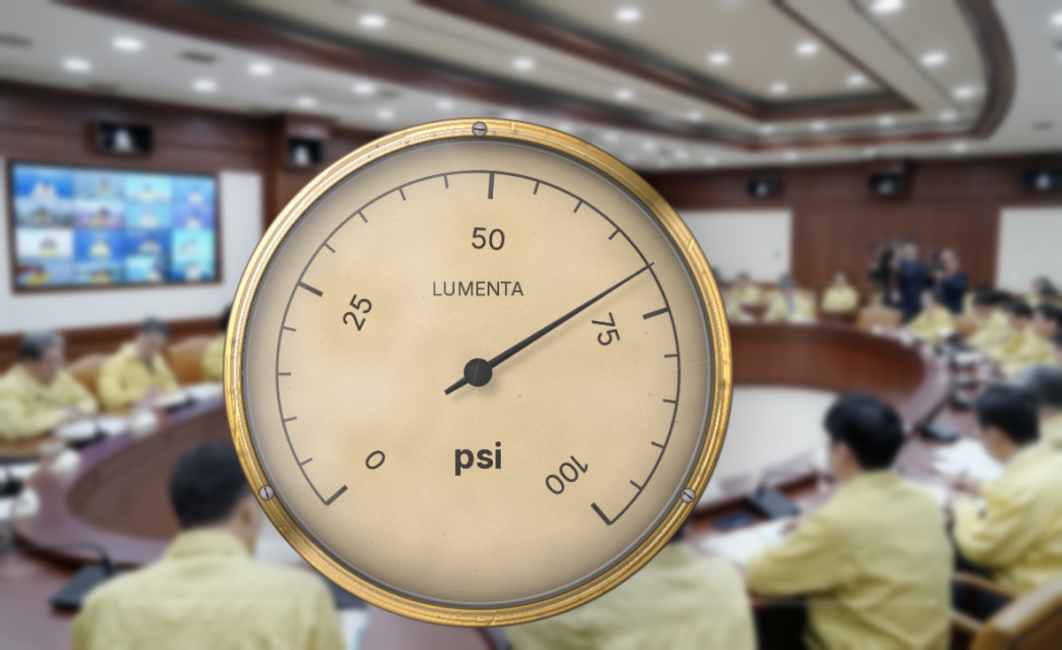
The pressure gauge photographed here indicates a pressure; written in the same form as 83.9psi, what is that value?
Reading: 70psi
